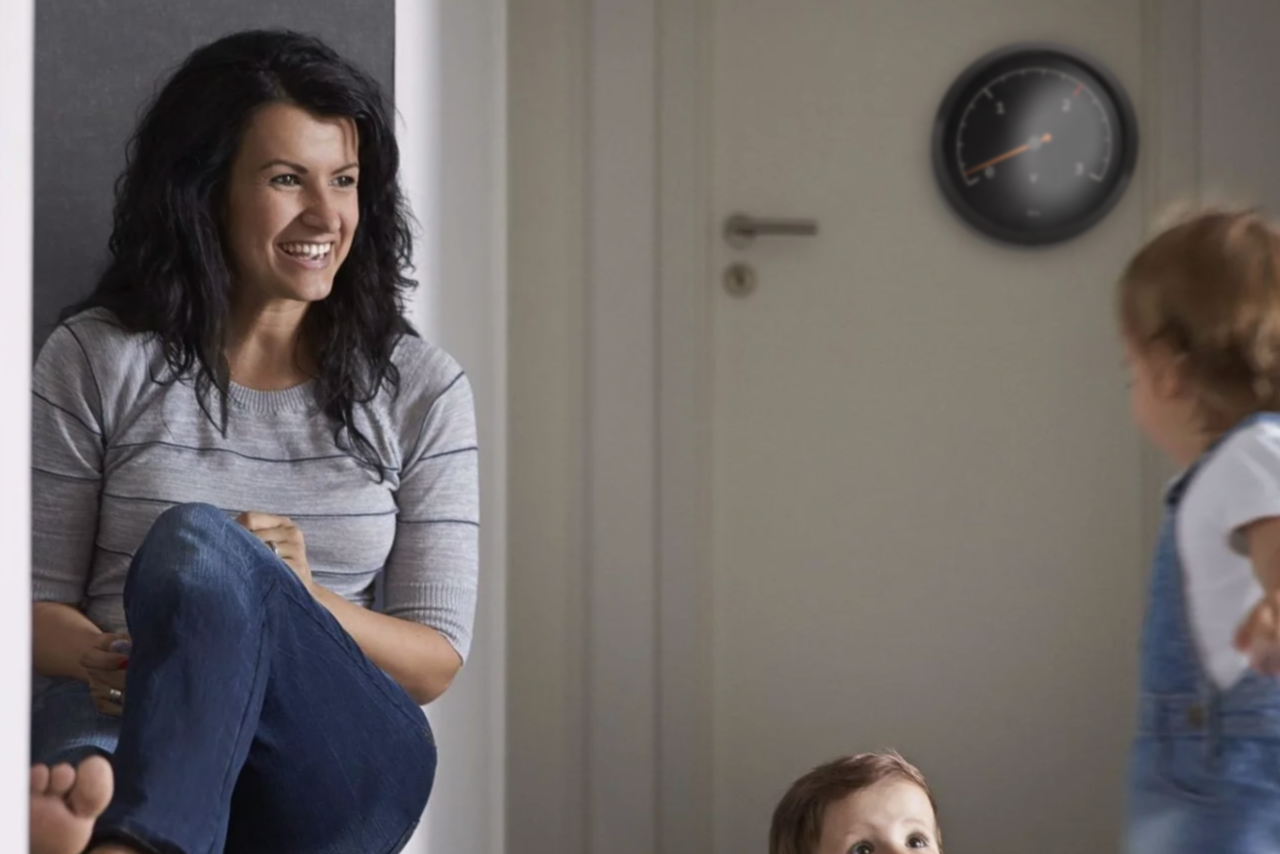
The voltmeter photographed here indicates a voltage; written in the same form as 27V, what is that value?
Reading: 0.1V
